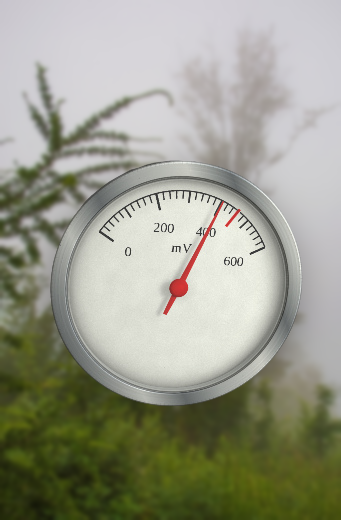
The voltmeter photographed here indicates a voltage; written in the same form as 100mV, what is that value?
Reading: 400mV
